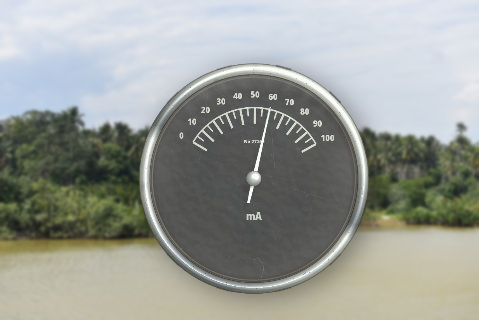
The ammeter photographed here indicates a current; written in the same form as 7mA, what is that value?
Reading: 60mA
